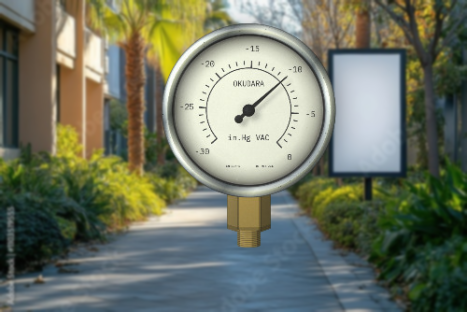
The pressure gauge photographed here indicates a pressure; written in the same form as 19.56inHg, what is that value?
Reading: -10inHg
